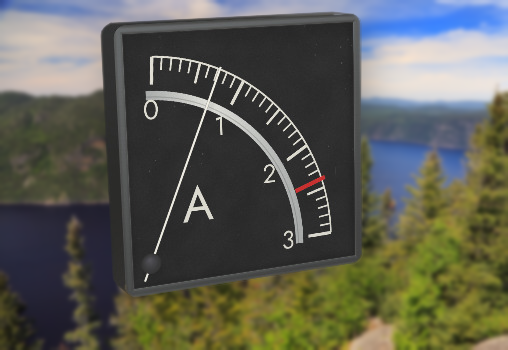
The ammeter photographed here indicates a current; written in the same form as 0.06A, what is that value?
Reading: 0.7A
